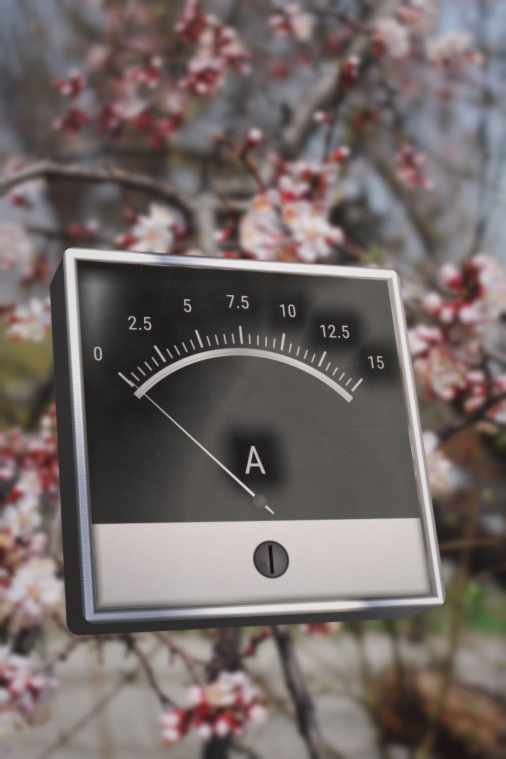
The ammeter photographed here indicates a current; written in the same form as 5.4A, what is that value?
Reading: 0A
